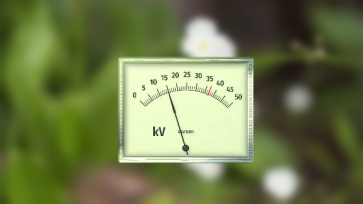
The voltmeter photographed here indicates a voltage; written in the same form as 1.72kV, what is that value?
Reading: 15kV
